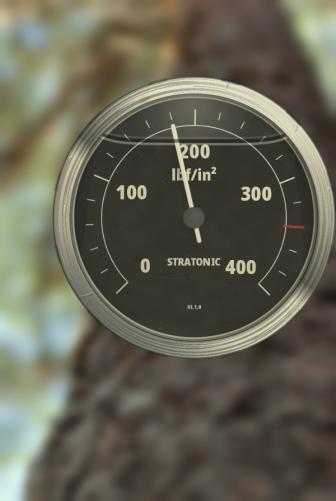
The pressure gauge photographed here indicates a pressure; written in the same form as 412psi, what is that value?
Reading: 180psi
